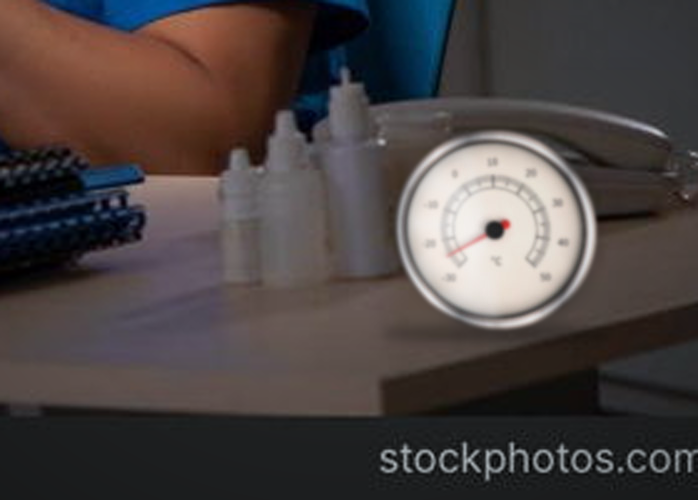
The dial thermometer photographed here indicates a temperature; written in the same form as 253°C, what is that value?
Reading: -25°C
